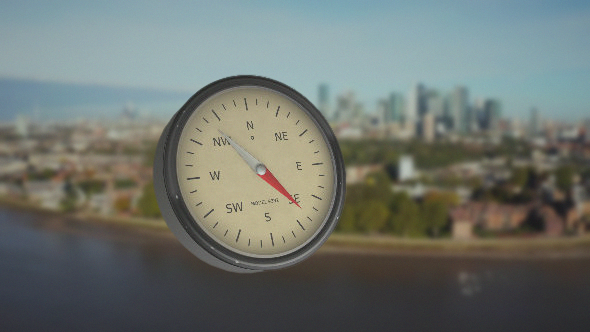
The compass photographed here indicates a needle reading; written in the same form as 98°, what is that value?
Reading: 140°
